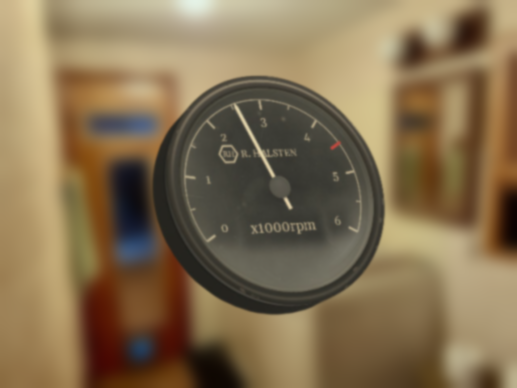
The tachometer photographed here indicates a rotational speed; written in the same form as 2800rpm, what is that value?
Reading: 2500rpm
